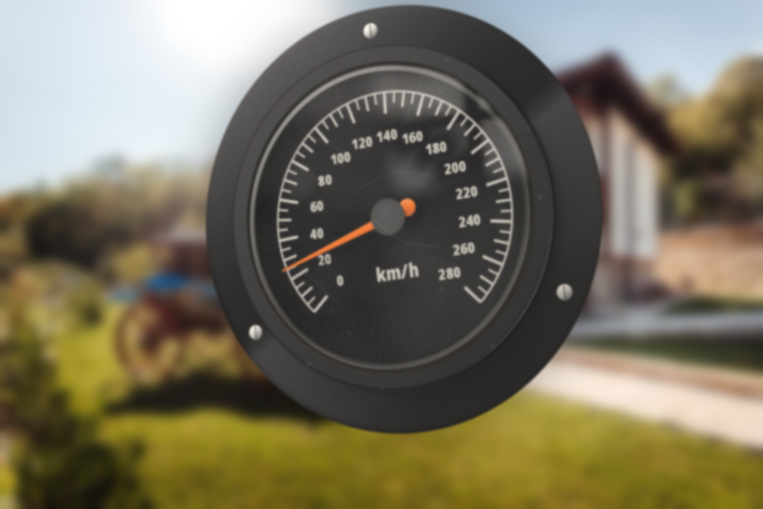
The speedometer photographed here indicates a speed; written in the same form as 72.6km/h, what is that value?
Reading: 25km/h
